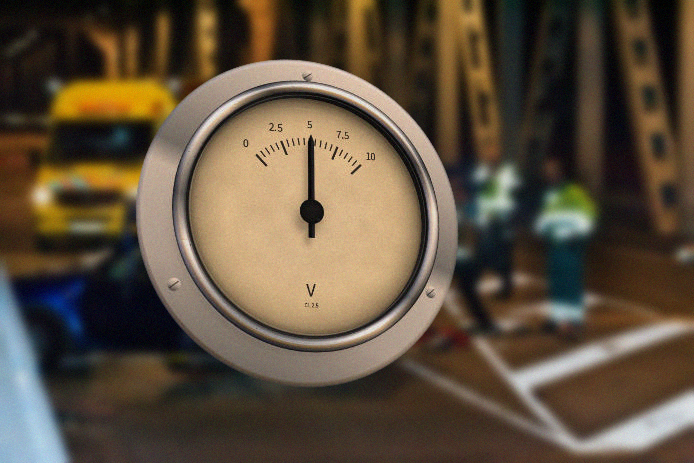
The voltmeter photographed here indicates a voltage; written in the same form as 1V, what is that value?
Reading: 5V
